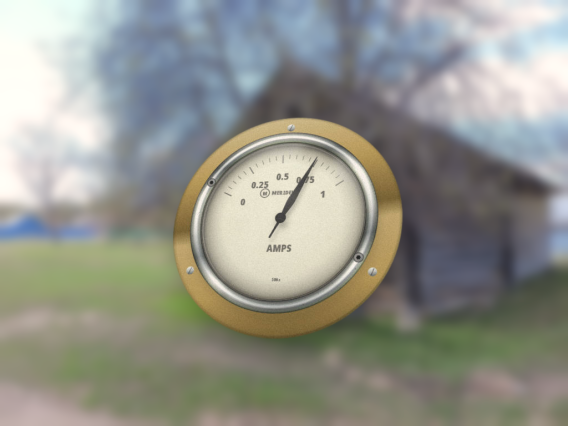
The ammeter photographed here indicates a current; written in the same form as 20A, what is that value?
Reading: 0.75A
